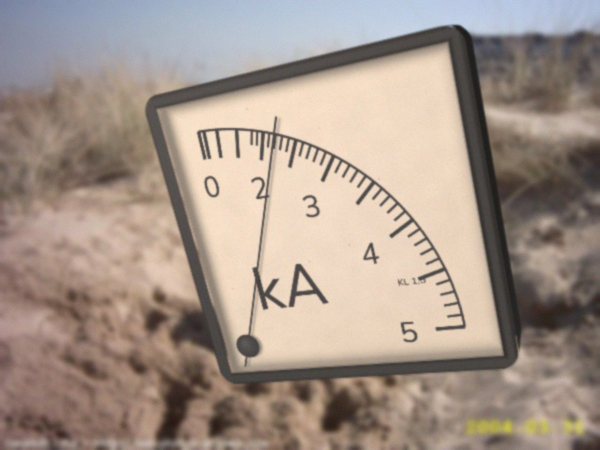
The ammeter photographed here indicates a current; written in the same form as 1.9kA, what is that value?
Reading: 2.2kA
